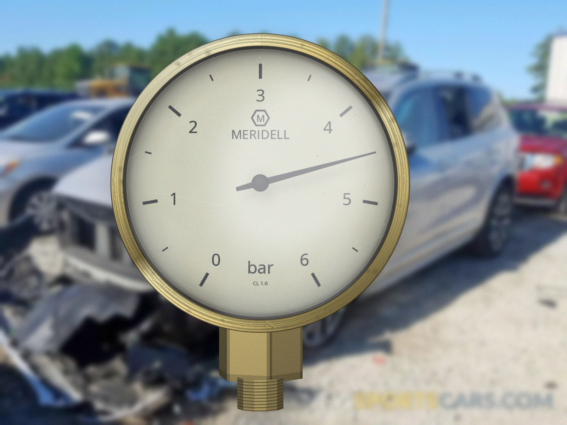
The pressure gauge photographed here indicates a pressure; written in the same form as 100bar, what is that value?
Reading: 4.5bar
